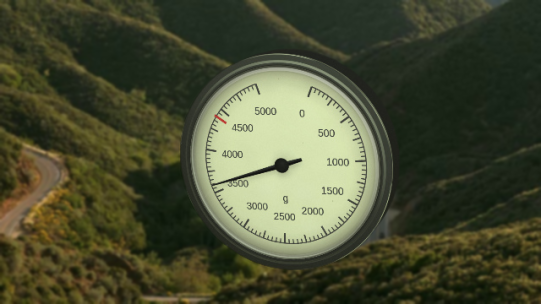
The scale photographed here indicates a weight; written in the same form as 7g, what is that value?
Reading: 3600g
